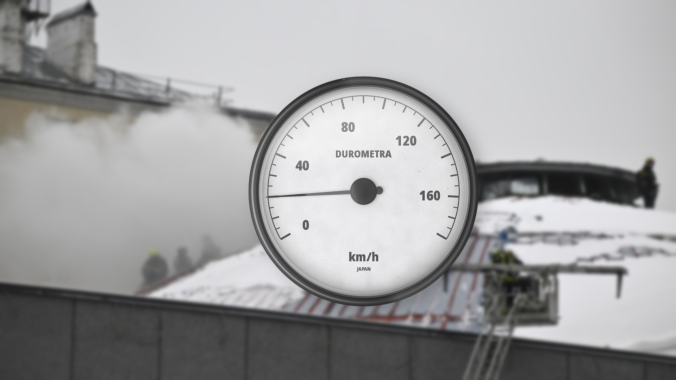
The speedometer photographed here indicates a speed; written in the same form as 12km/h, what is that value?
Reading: 20km/h
